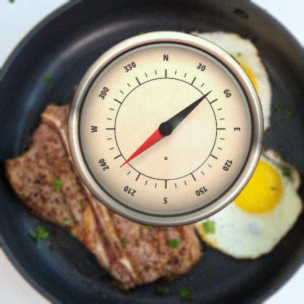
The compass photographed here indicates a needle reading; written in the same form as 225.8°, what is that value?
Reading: 230°
